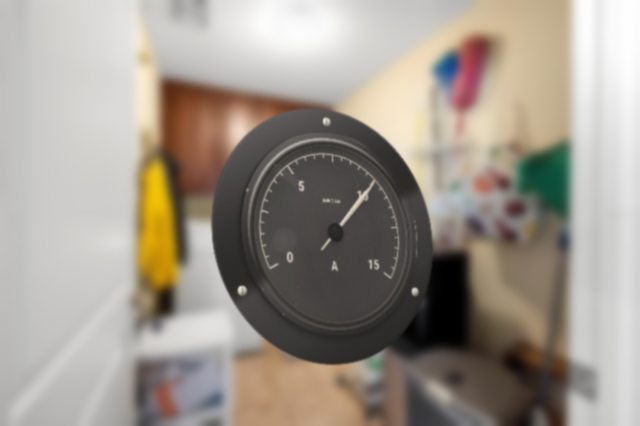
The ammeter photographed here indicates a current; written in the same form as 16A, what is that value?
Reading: 10A
